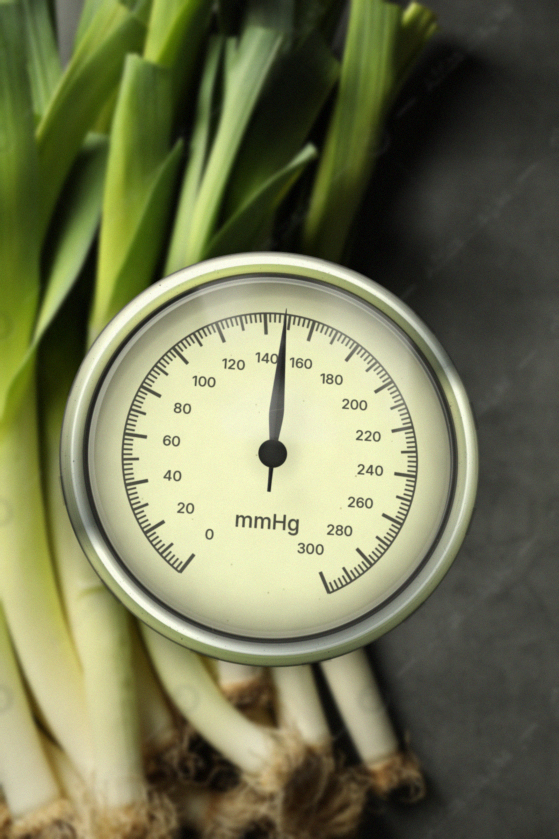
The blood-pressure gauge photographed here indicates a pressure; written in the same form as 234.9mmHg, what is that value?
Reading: 148mmHg
